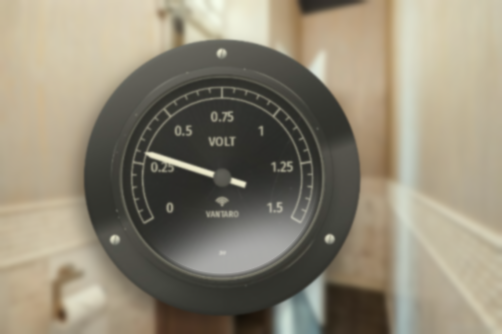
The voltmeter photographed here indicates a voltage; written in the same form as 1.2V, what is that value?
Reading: 0.3V
